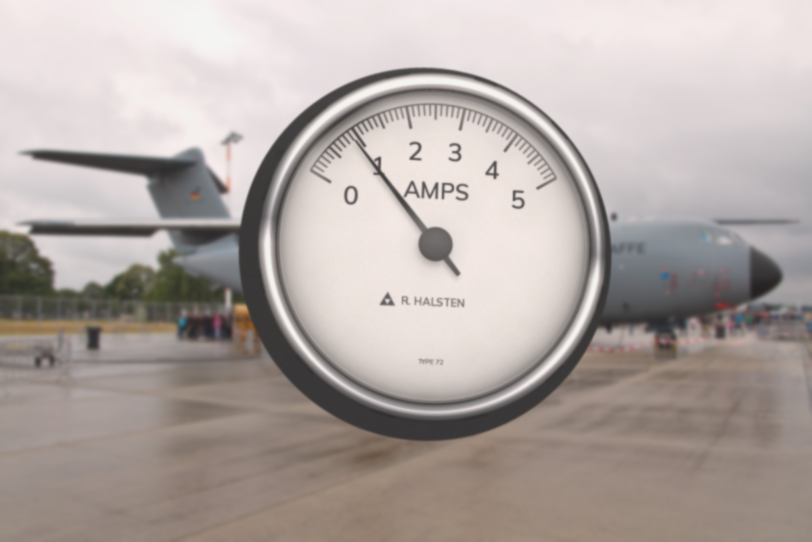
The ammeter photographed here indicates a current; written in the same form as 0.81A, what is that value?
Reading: 0.9A
